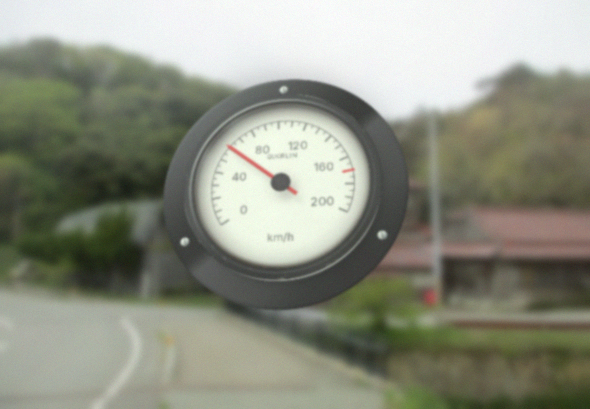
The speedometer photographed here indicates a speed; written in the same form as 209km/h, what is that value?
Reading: 60km/h
